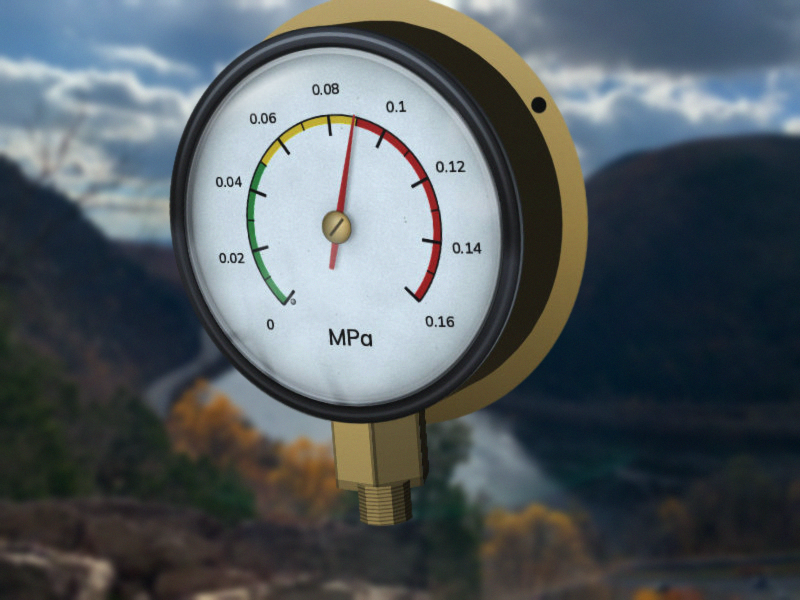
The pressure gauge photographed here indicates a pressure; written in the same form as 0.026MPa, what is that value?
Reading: 0.09MPa
